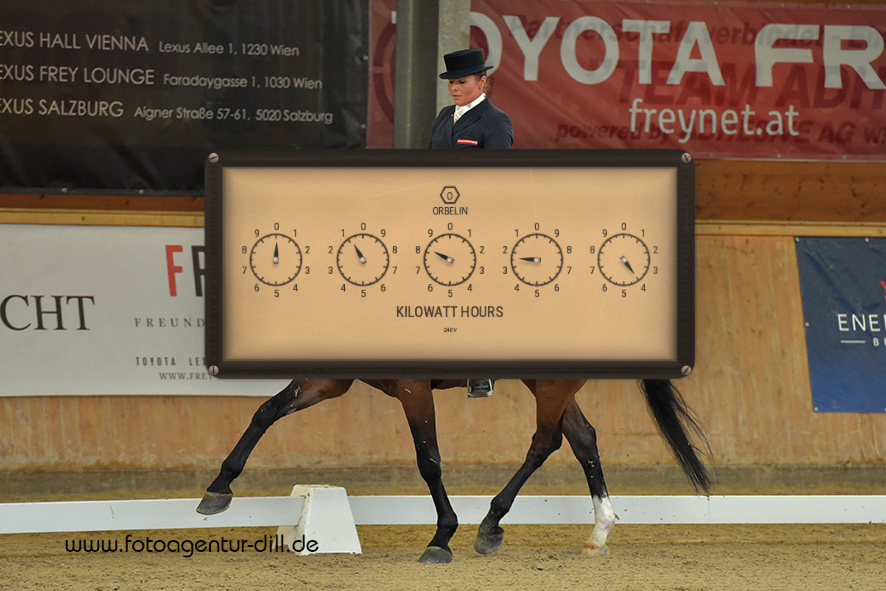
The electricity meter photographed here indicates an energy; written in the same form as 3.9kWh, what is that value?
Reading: 824kWh
